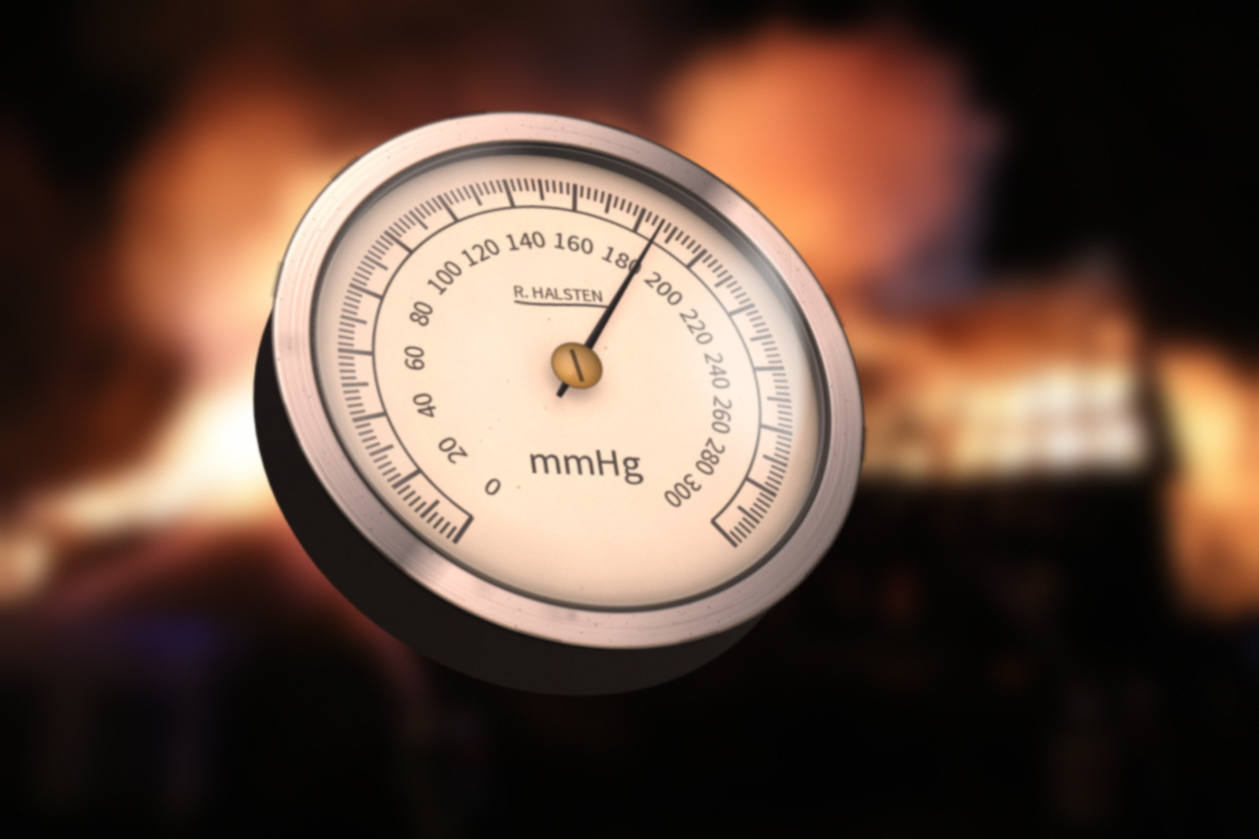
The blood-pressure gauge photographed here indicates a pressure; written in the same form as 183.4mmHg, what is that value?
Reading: 186mmHg
